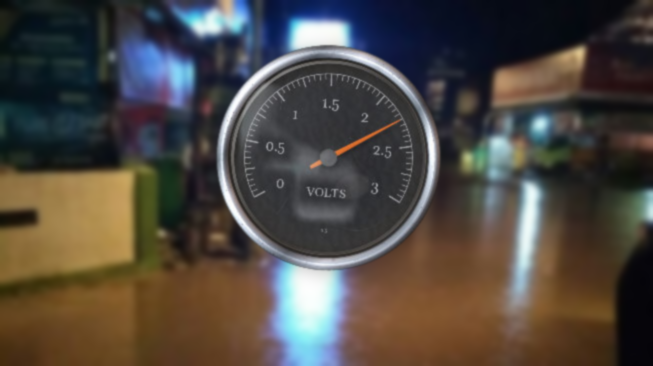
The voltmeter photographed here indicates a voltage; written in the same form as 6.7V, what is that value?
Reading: 2.25V
